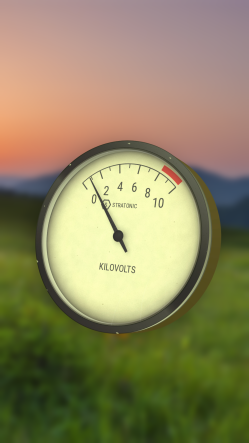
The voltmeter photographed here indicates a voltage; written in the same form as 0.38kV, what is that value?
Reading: 1kV
